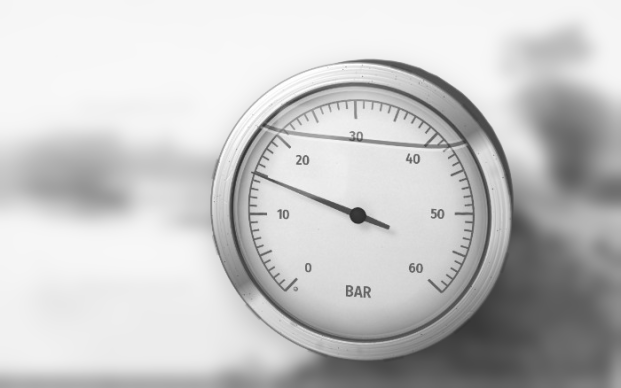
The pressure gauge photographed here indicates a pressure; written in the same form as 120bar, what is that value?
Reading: 15bar
